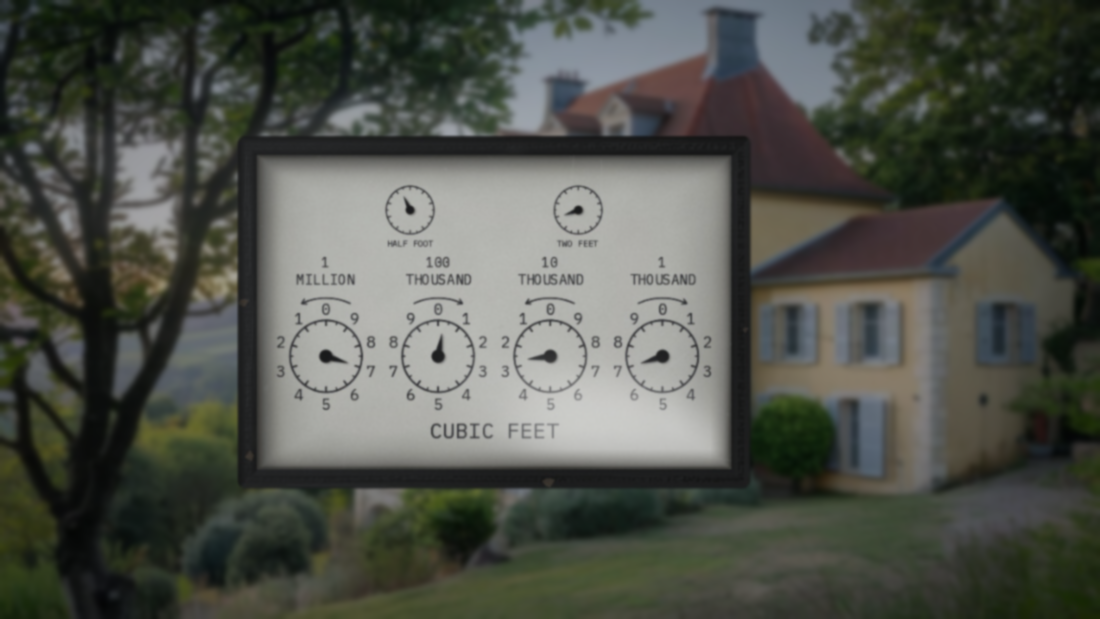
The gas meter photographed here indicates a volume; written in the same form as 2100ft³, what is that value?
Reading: 702700ft³
